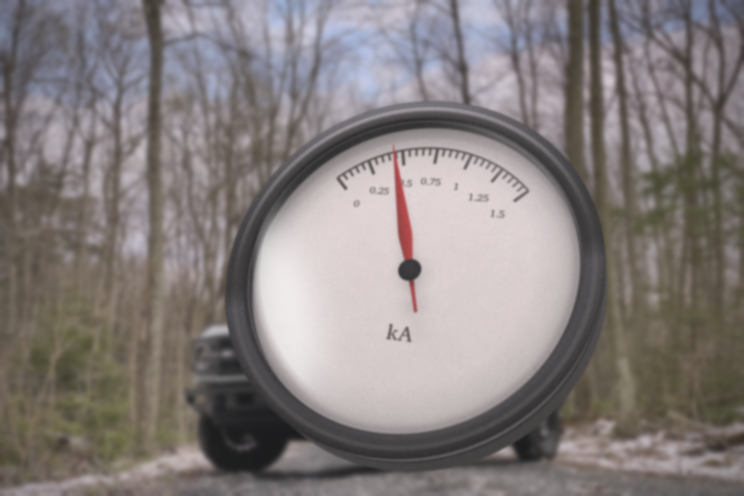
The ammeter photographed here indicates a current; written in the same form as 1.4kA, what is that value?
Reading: 0.45kA
